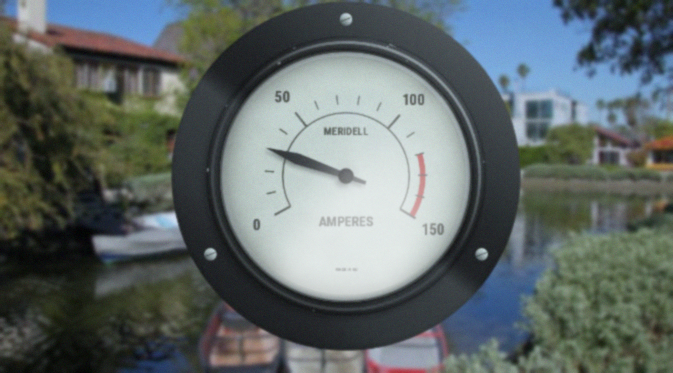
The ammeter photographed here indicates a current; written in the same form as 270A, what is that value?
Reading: 30A
